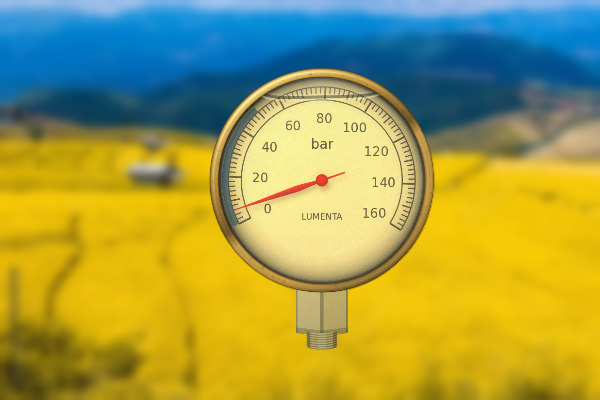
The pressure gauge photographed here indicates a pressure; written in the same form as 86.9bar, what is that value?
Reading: 6bar
